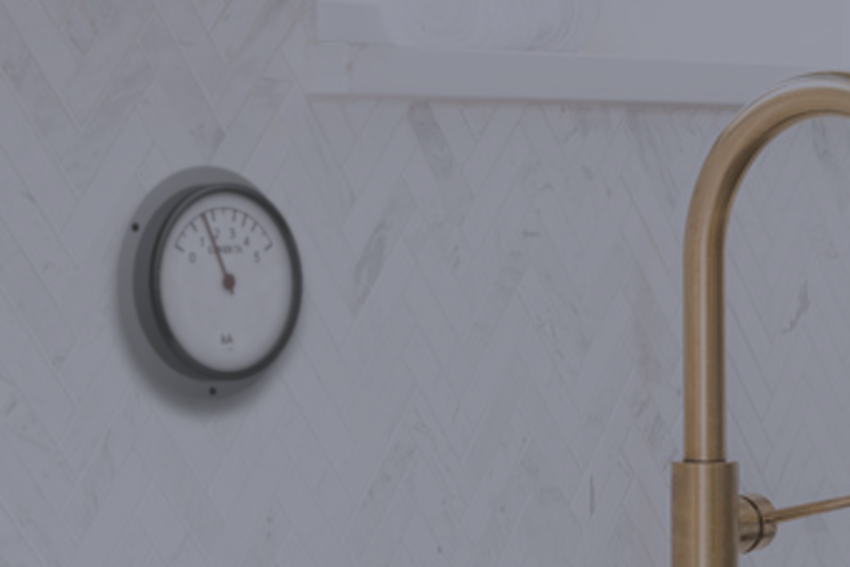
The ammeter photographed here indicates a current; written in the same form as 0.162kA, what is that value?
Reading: 1.5kA
